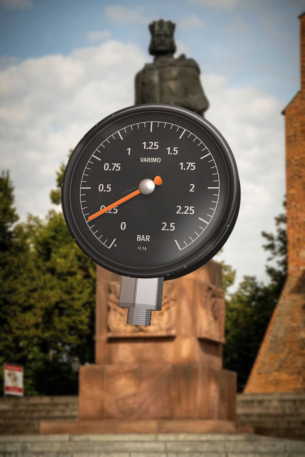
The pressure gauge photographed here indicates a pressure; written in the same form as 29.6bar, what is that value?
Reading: 0.25bar
